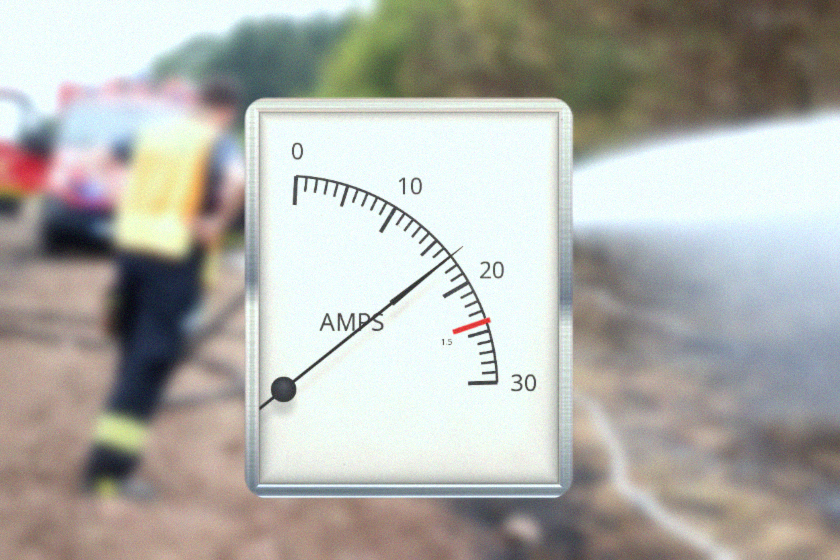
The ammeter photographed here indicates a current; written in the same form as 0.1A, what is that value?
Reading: 17A
